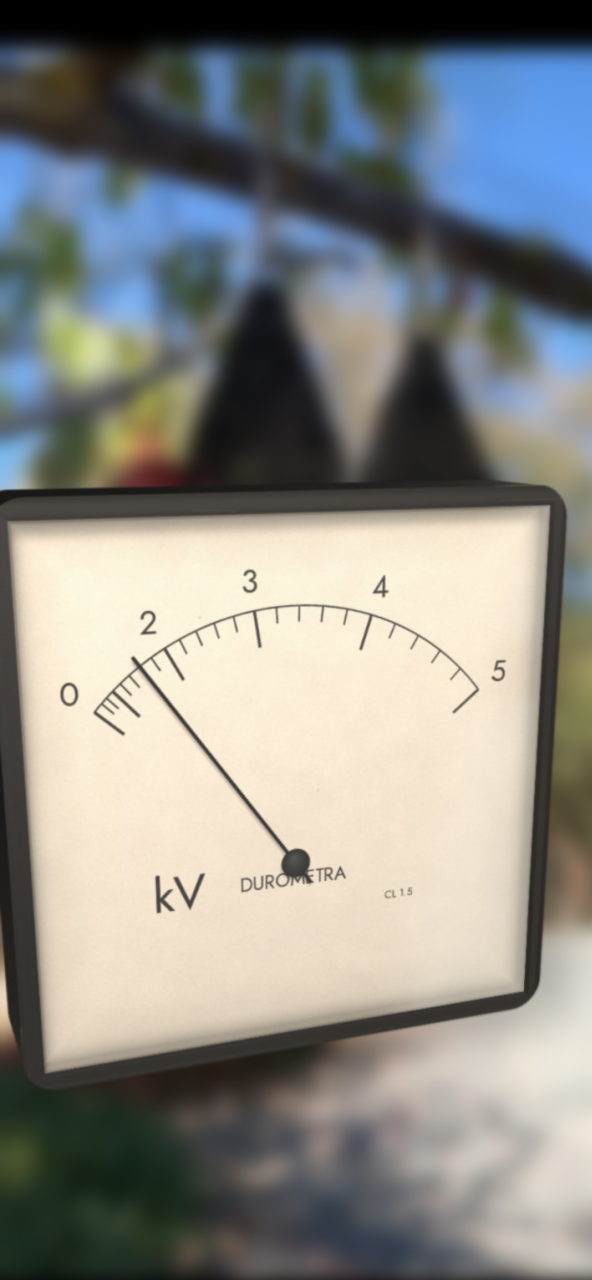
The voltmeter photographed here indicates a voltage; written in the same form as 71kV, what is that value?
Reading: 1.6kV
